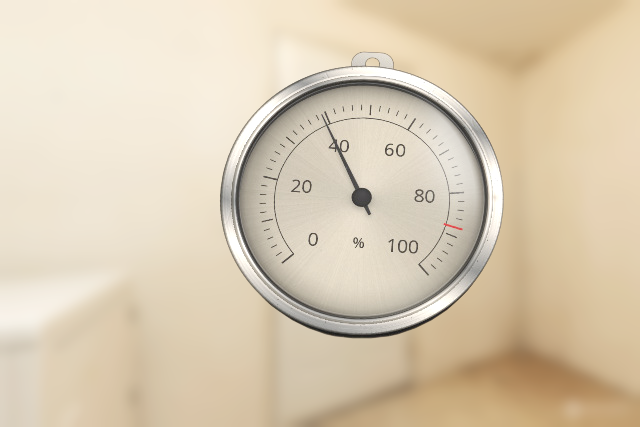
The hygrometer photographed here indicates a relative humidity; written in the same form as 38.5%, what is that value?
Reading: 39%
